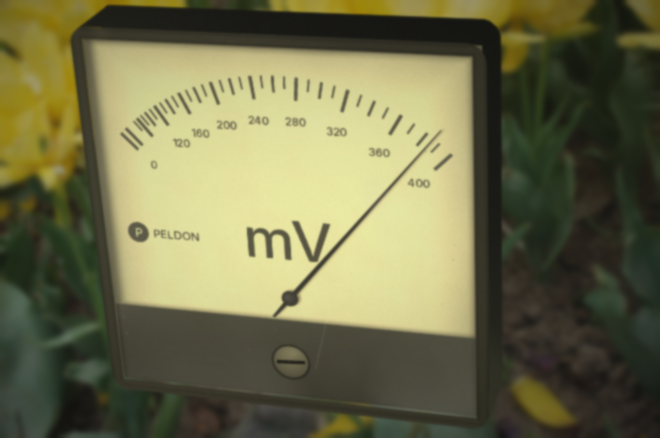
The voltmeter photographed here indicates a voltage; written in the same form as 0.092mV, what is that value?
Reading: 385mV
